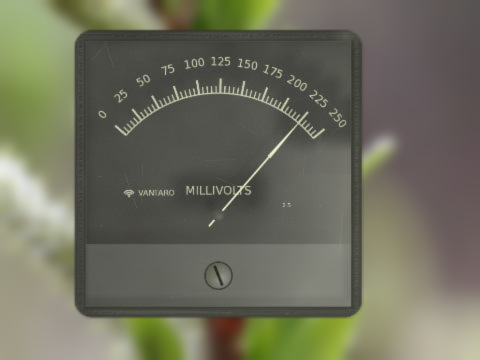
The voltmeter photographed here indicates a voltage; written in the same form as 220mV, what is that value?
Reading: 225mV
